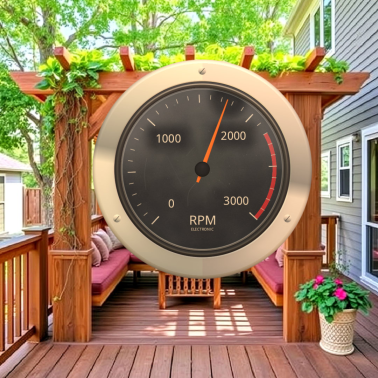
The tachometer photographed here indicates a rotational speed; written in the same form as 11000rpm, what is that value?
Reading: 1750rpm
